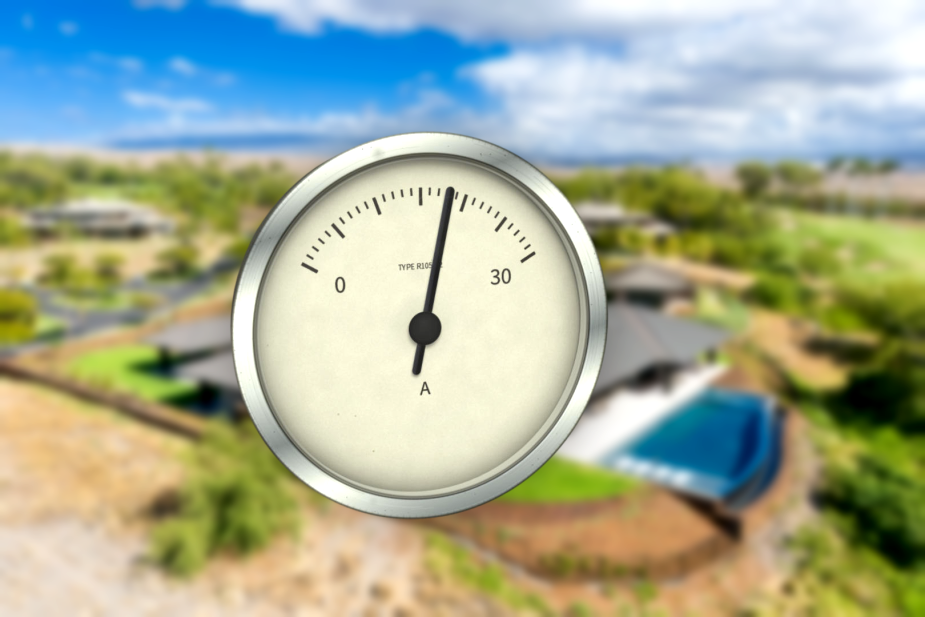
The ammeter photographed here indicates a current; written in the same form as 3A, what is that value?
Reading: 18A
